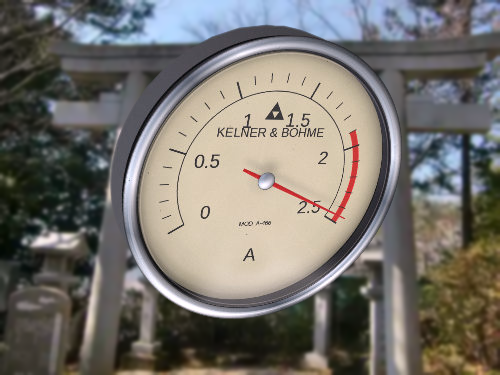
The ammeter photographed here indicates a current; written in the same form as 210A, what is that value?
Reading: 2.45A
